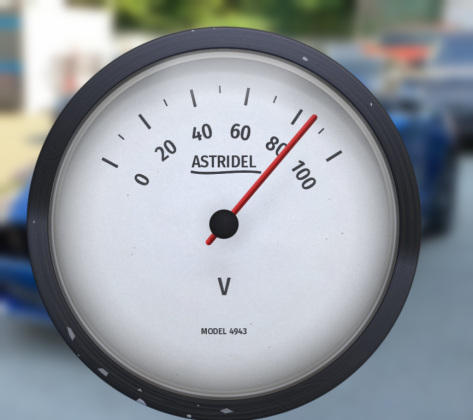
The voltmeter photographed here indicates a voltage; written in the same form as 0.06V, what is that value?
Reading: 85V
